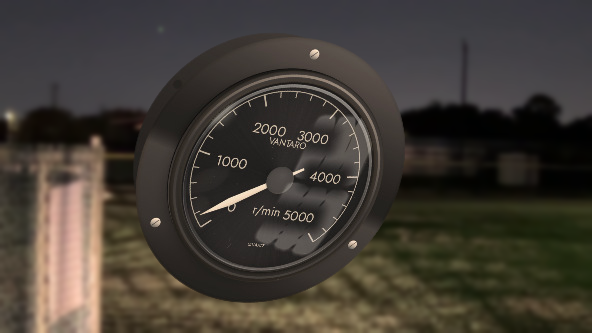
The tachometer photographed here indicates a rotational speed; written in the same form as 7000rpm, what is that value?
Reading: 200rpm
